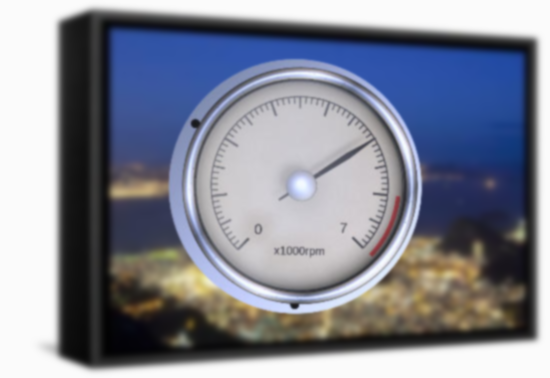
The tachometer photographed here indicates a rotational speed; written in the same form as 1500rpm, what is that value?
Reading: 5000rpm
